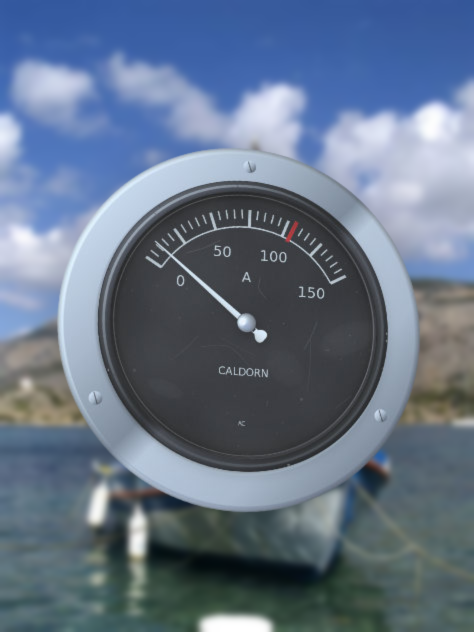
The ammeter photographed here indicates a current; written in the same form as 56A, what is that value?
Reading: 10A
